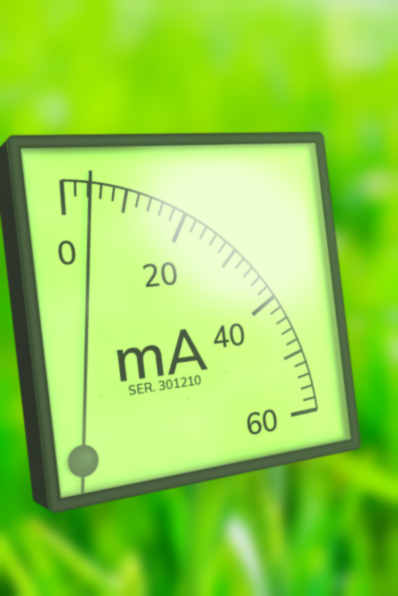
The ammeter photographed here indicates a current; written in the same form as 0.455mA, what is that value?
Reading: 4mA
